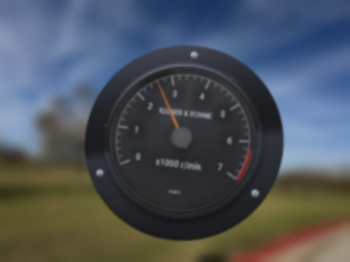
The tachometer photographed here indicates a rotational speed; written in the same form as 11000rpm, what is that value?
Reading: 2600rpm
